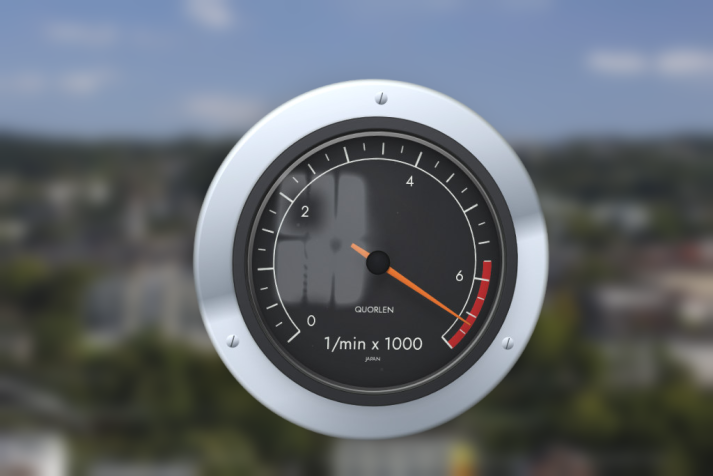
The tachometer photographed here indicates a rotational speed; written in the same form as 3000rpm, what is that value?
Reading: 6625rpm
